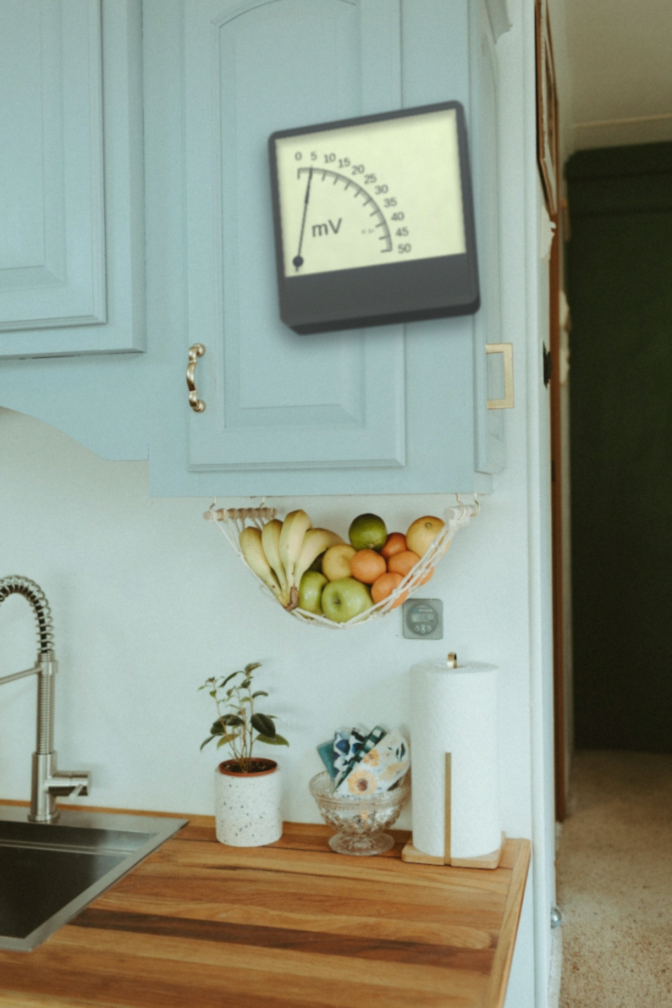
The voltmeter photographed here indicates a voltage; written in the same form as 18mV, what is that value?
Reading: 5mV
